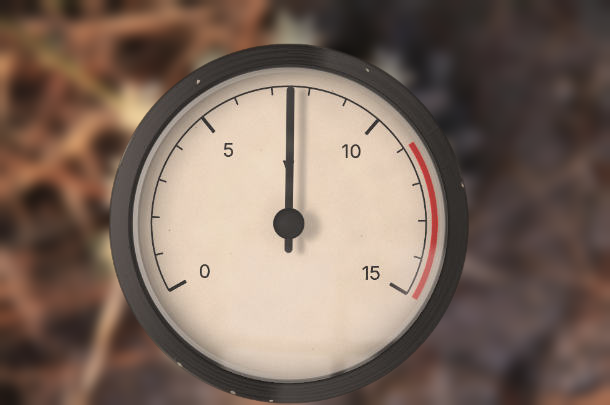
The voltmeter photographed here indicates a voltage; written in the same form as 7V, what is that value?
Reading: 7.5V
